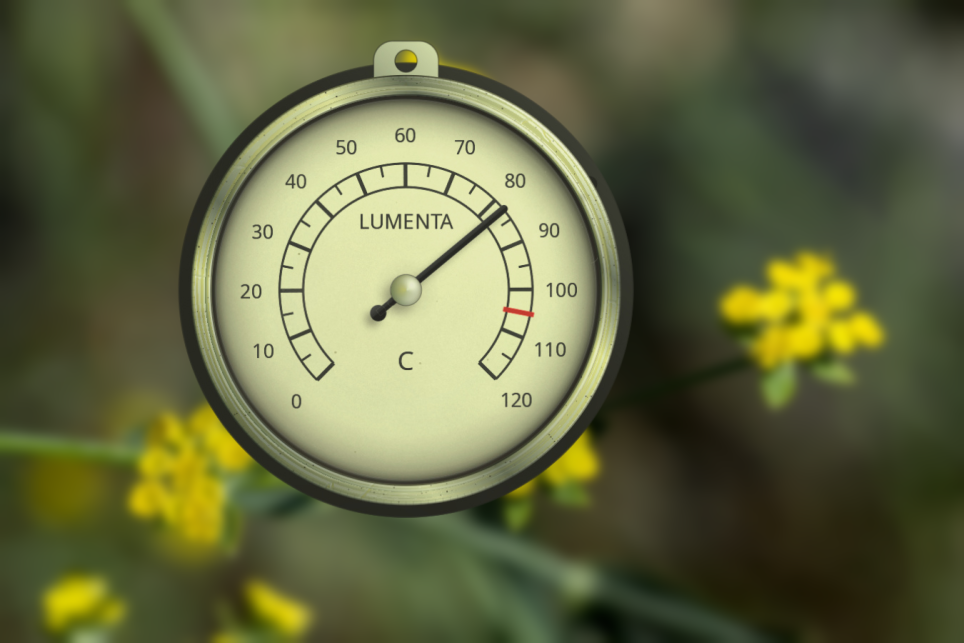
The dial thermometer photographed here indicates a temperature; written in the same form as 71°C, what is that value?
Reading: 82.5°C
